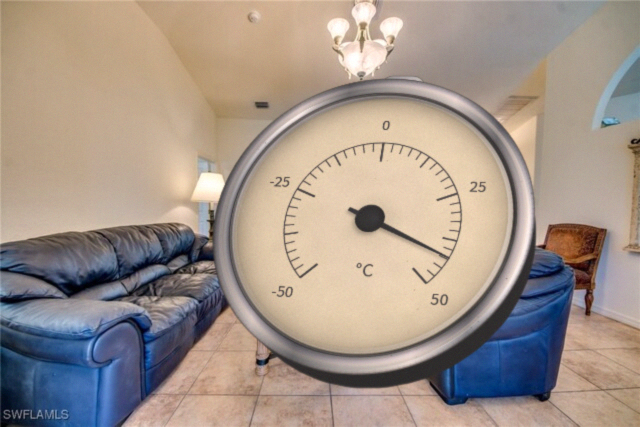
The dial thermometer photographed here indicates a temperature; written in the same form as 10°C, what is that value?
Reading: 42.5°C
